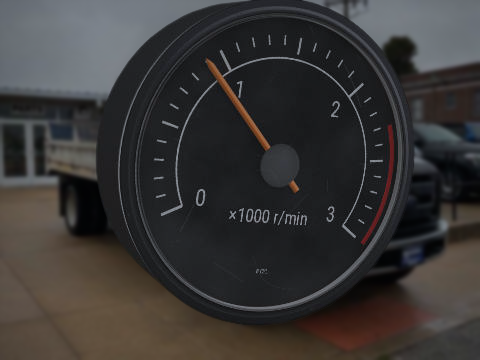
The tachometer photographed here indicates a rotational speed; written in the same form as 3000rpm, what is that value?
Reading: 900rpm
